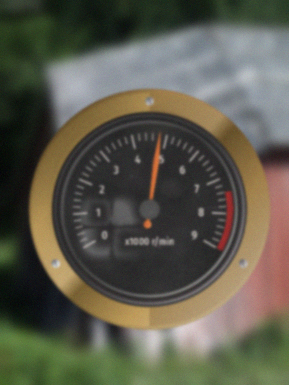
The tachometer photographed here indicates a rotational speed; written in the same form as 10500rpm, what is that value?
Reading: 4800rpm
